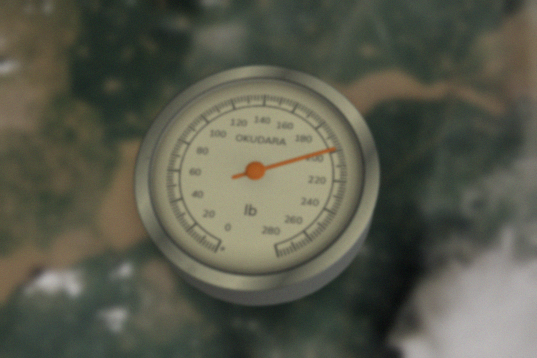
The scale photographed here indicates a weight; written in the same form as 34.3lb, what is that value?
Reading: 200lb
